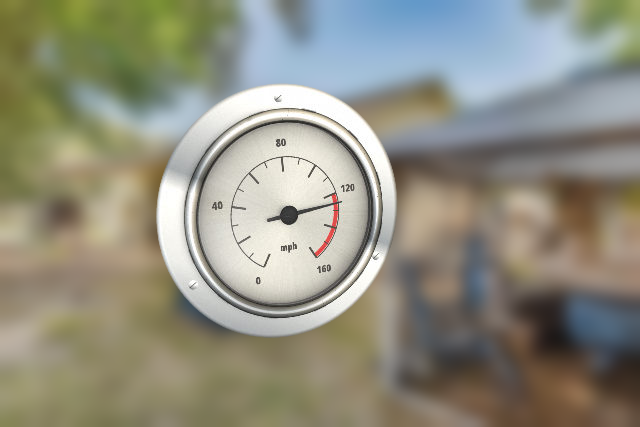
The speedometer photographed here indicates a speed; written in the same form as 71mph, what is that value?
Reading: 125mph
